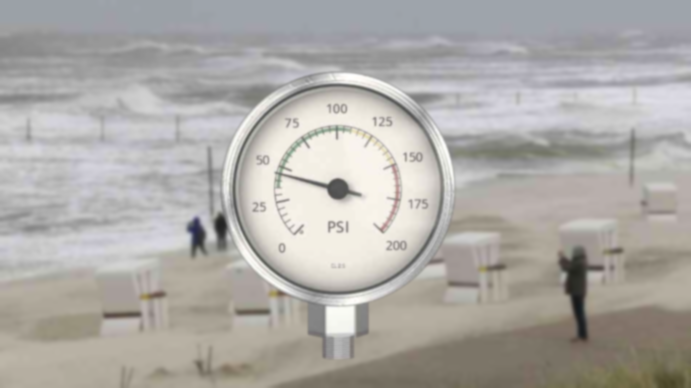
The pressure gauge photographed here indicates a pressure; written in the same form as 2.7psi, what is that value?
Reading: 45psi
